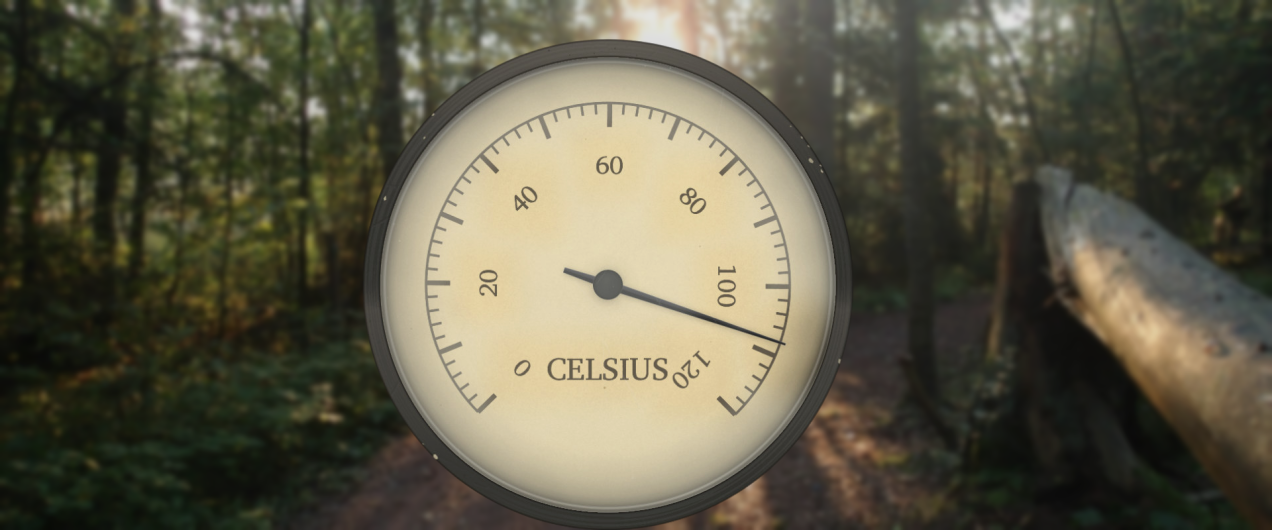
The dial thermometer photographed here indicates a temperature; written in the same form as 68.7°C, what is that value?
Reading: 108°C
